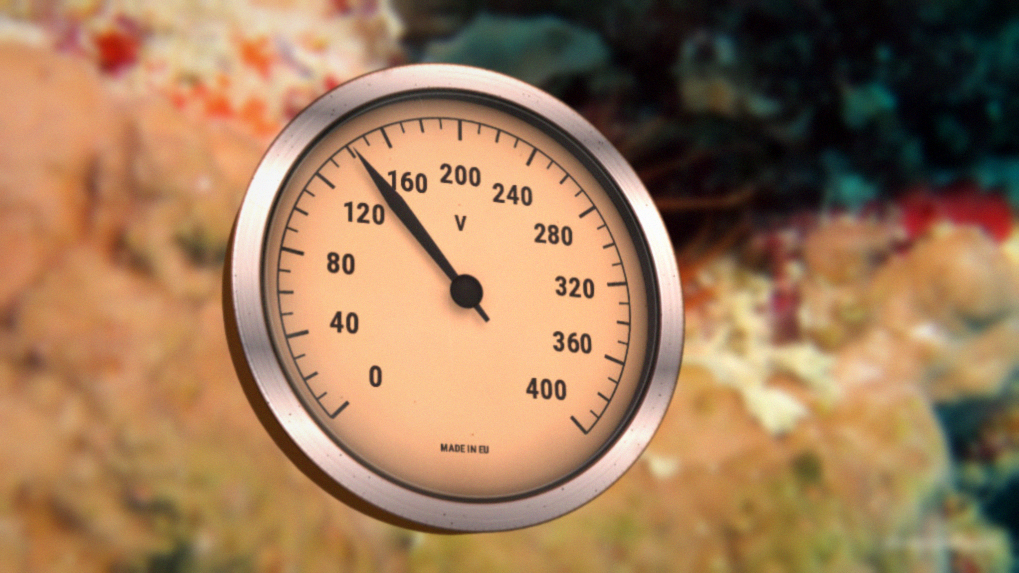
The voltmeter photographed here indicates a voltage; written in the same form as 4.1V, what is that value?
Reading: 140V
